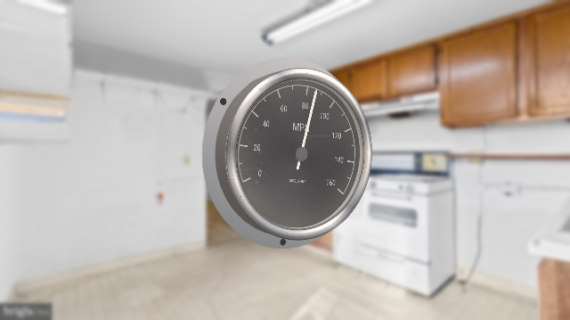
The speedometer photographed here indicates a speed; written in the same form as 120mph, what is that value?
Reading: 85mph
